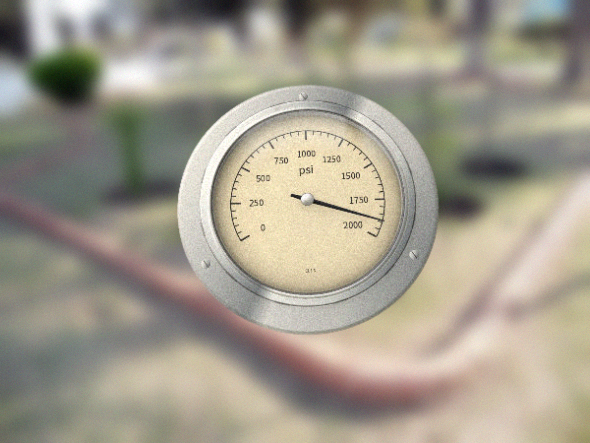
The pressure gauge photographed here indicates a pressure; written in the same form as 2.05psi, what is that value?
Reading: 1900psi
